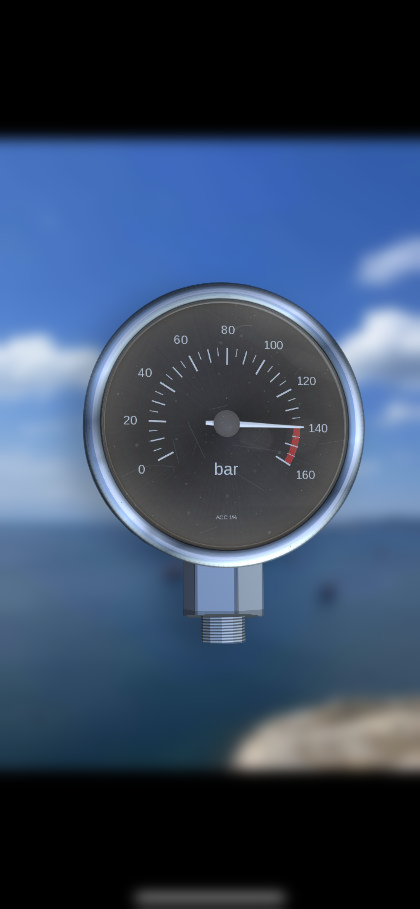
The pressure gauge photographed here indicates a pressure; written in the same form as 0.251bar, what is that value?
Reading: 140bar
